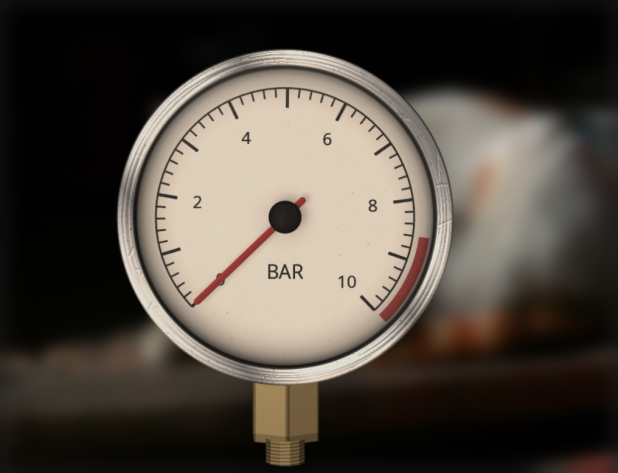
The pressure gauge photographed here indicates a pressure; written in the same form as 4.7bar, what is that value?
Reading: 0bar
